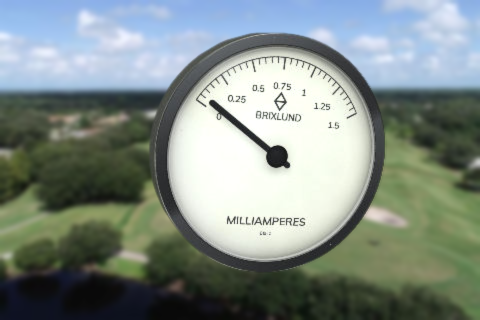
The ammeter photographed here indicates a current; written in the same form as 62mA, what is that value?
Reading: 0.05mA
